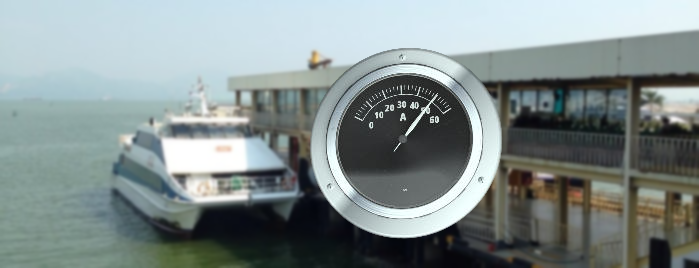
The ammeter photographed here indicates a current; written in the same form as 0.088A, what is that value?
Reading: 50A
